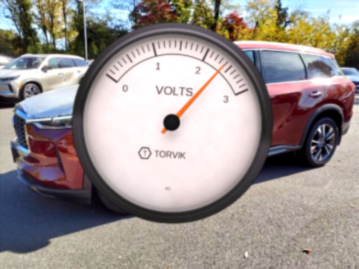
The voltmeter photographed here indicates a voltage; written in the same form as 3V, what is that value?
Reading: 2.4V
